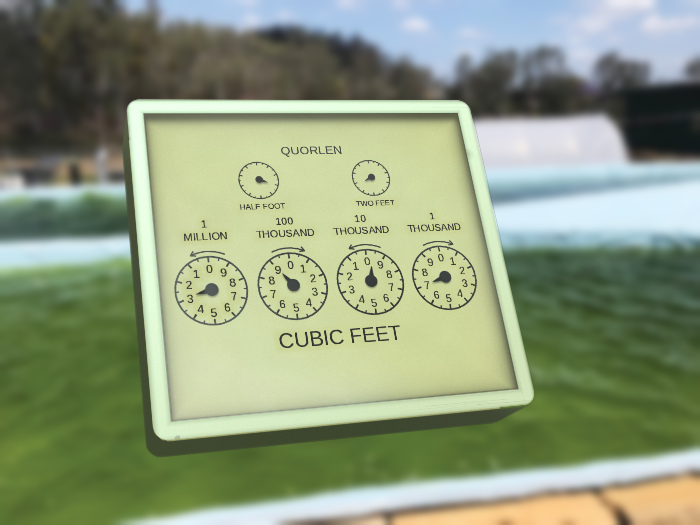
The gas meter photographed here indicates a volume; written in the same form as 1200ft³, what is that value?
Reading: 289700ft³
